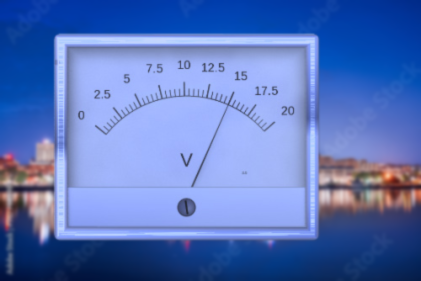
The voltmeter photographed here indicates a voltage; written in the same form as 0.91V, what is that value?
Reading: 15V
